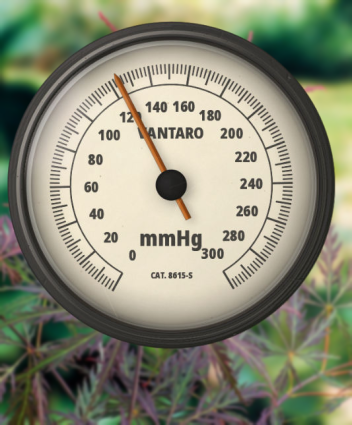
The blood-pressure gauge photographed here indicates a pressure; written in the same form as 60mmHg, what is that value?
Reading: 124mmHg
